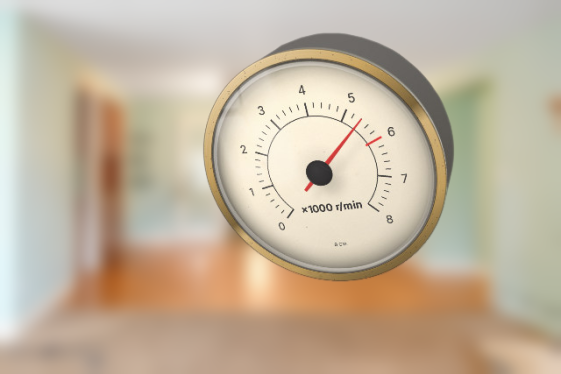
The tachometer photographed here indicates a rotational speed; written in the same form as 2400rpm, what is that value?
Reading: 5400rpm
